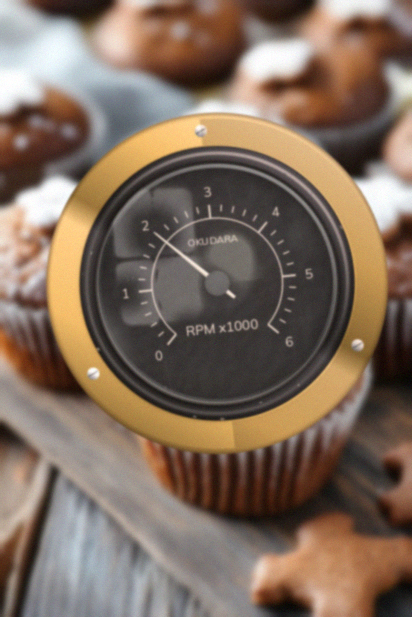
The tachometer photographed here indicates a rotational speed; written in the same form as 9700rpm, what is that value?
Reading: 2000rpm
